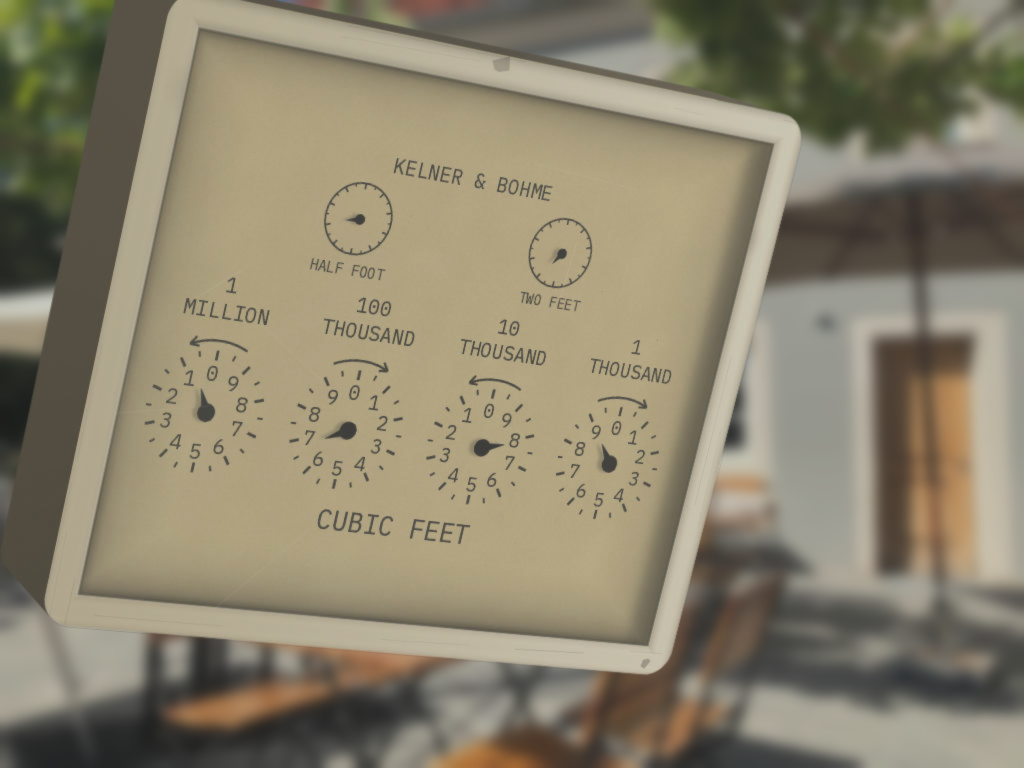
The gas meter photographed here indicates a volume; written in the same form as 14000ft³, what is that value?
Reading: 67900ft³
